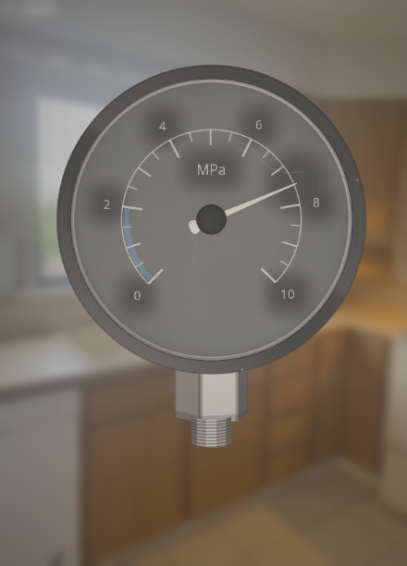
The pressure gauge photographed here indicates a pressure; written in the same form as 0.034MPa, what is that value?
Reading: 7.5MPa
